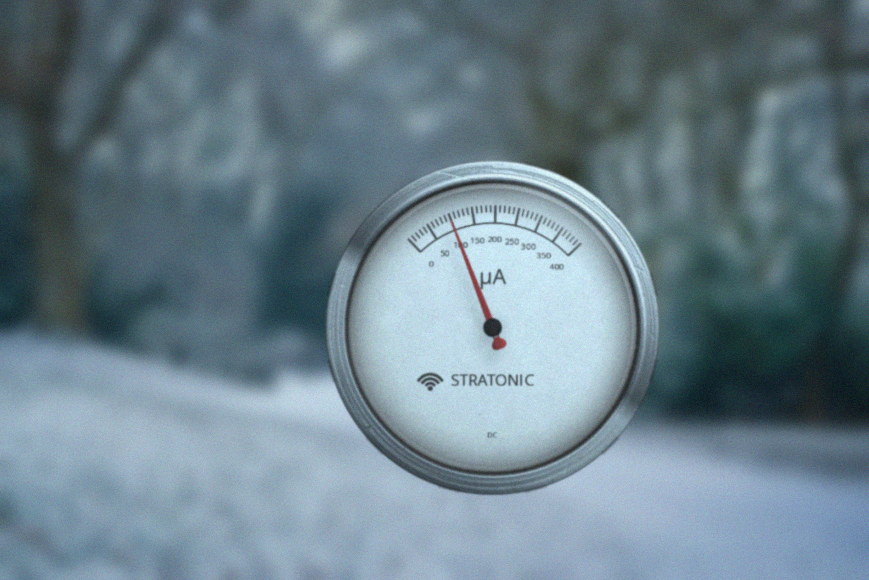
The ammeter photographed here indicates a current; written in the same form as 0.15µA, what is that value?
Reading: 100µA
